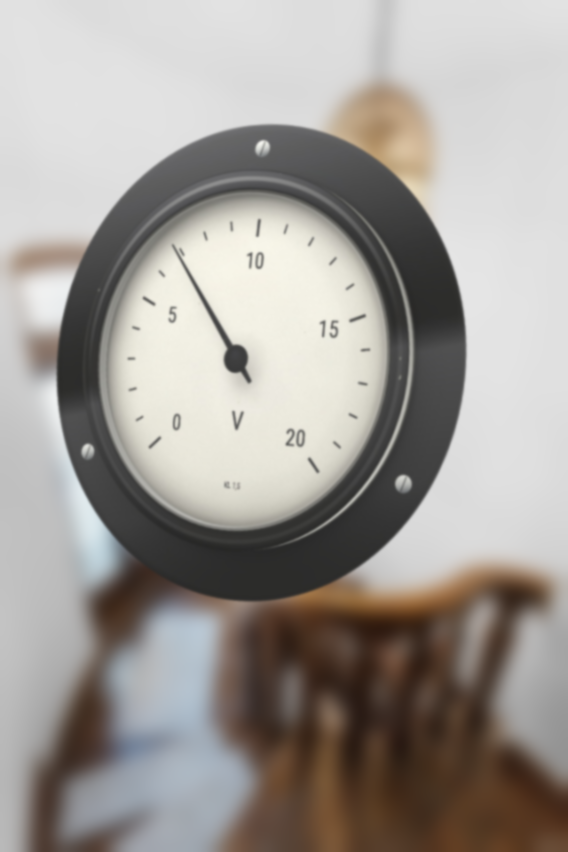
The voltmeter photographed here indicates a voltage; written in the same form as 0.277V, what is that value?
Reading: 7V
